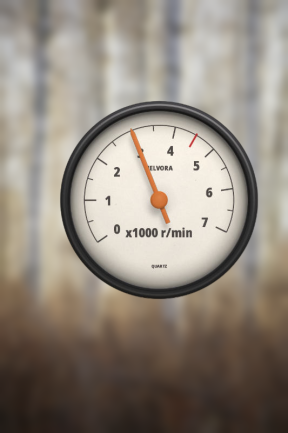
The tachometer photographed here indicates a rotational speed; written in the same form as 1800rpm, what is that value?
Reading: 3000rpm
